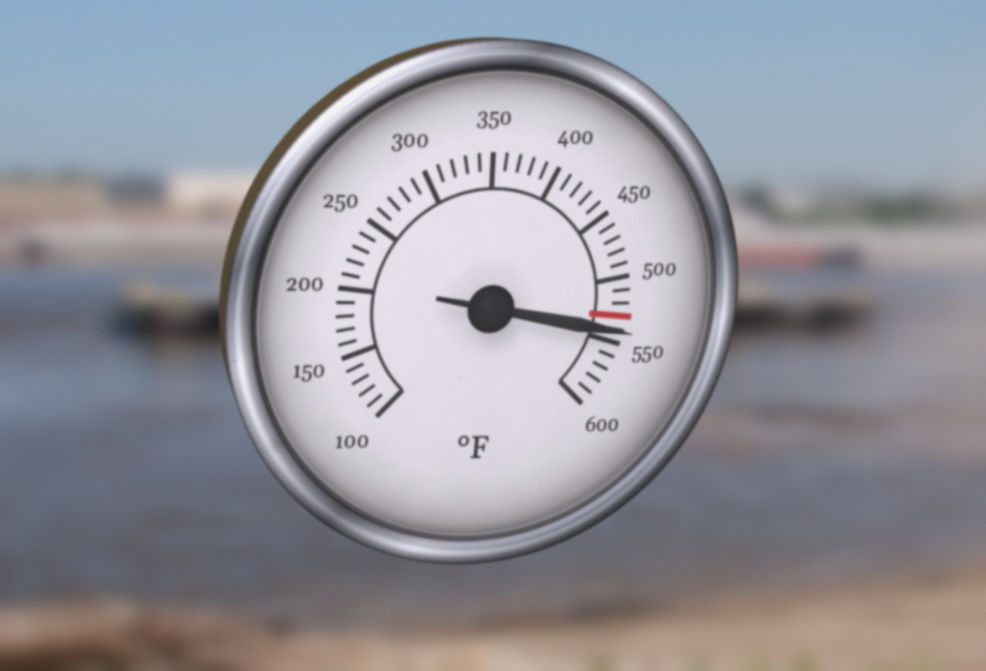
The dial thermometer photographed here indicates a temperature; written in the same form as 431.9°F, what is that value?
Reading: 540°F
